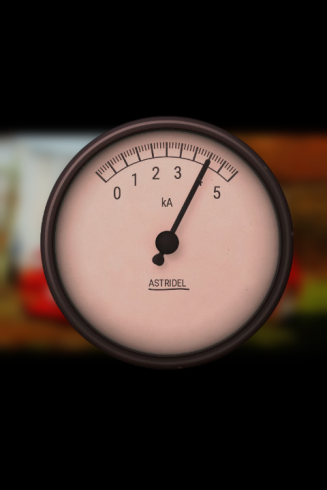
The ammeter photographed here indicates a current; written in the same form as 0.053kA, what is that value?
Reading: 4kA
